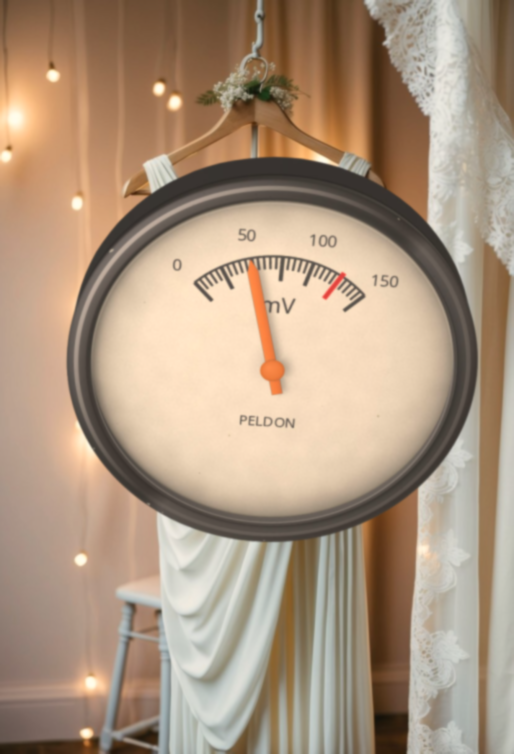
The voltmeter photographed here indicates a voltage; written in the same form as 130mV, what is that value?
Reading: 50mV
